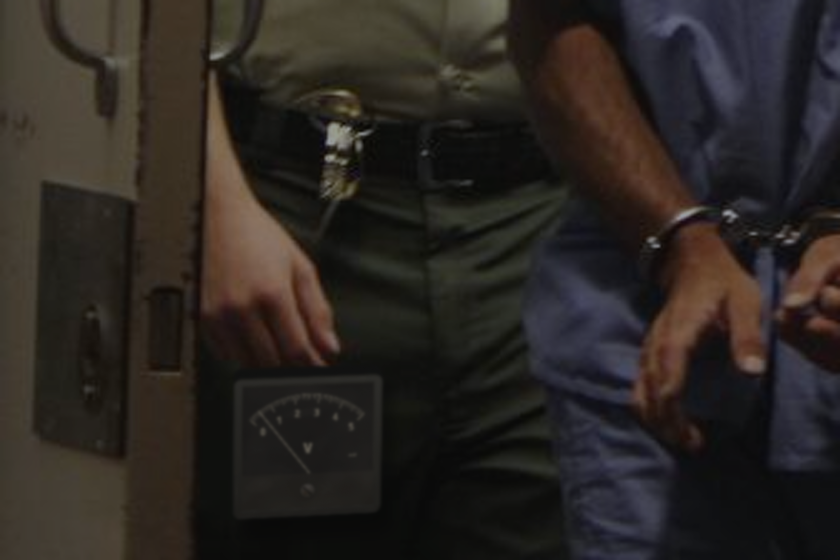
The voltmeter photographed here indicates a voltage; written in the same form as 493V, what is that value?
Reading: 0.5V
